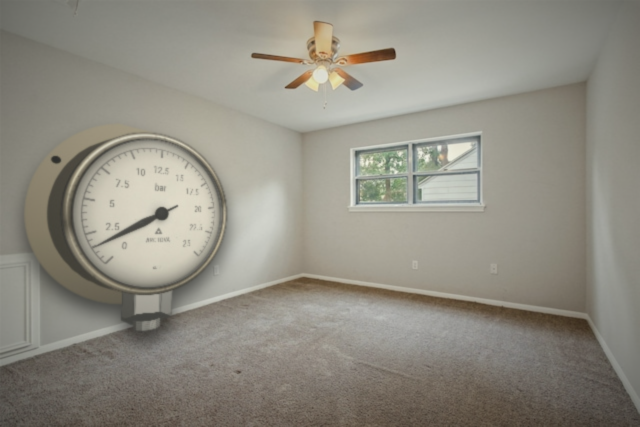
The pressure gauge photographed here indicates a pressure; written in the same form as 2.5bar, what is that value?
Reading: 1.5bar
